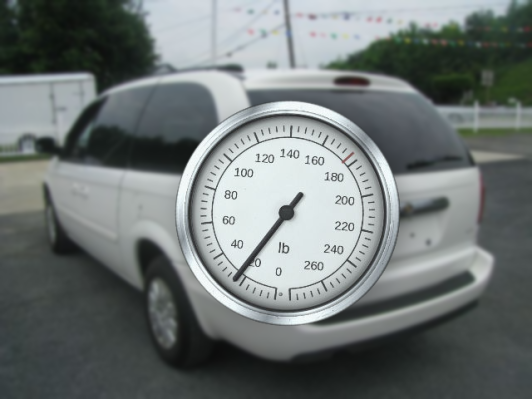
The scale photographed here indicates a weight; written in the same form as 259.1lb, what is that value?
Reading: 24lb
